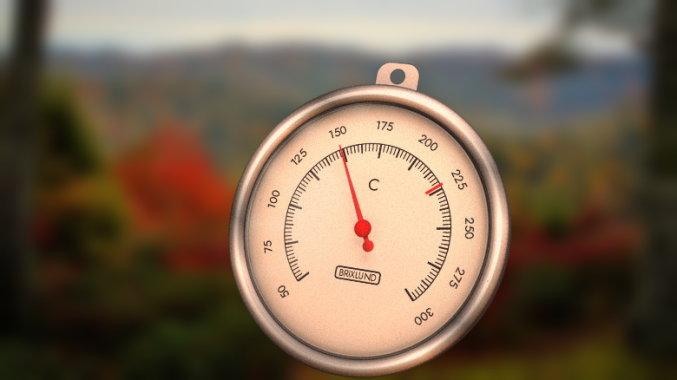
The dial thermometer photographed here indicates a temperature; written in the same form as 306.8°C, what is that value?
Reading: 150°C
